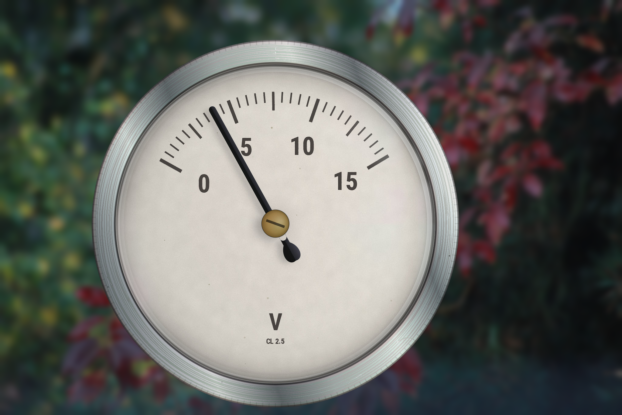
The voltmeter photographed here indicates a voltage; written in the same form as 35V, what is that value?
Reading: 4V
